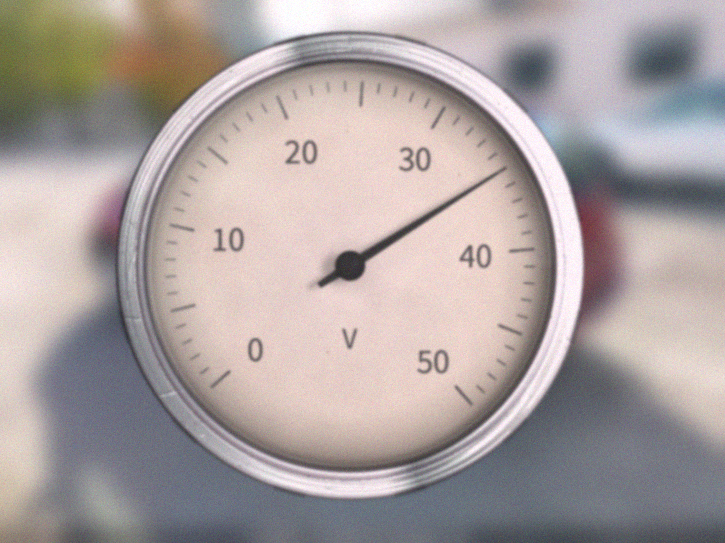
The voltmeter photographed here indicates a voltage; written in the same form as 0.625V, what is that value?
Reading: 35V
